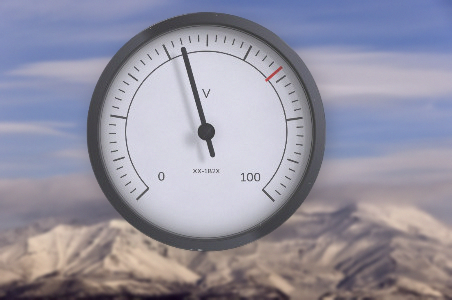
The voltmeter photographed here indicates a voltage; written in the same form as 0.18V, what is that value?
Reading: 44V
